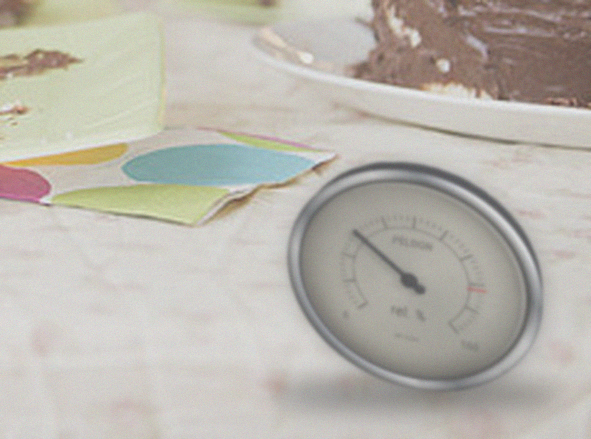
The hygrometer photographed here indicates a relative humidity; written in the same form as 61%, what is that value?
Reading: 30%
